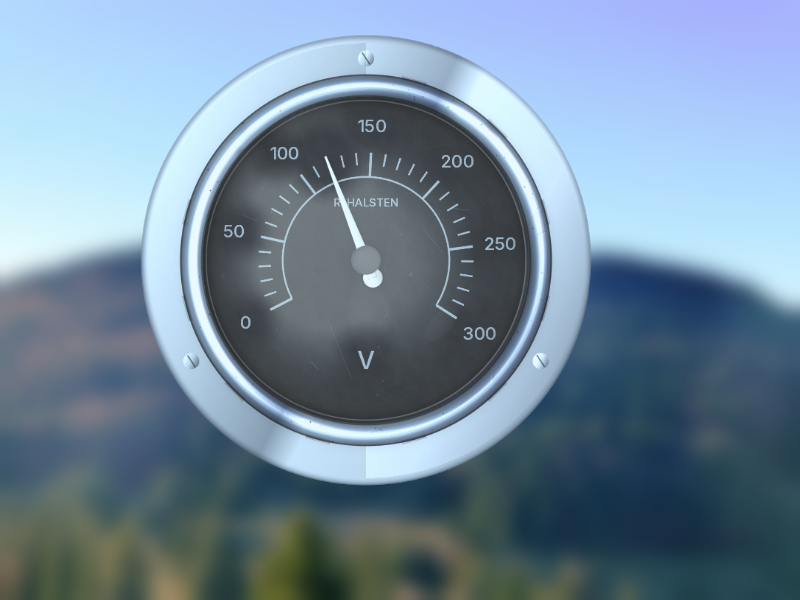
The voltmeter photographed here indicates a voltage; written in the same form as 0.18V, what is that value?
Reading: 120V
